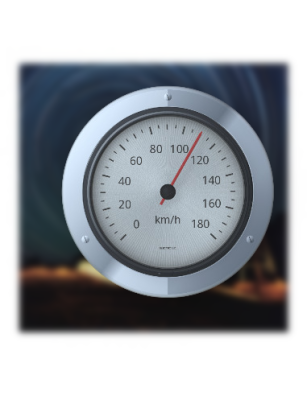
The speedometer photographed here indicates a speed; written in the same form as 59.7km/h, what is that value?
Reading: 110km/h
